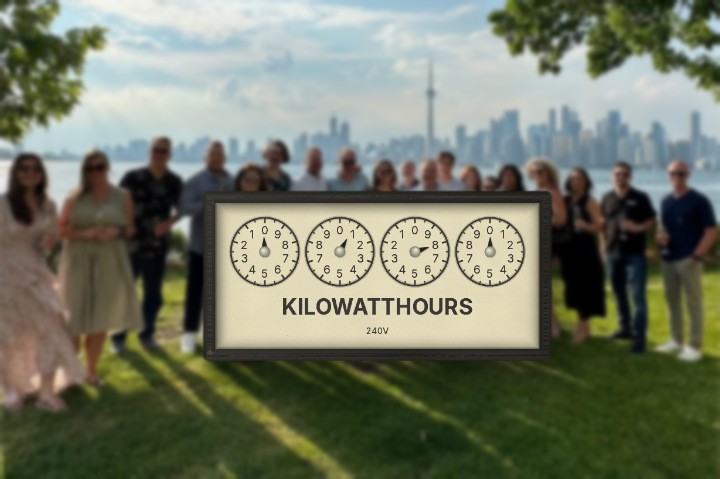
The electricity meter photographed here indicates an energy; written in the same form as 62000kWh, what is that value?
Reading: 80kWh
